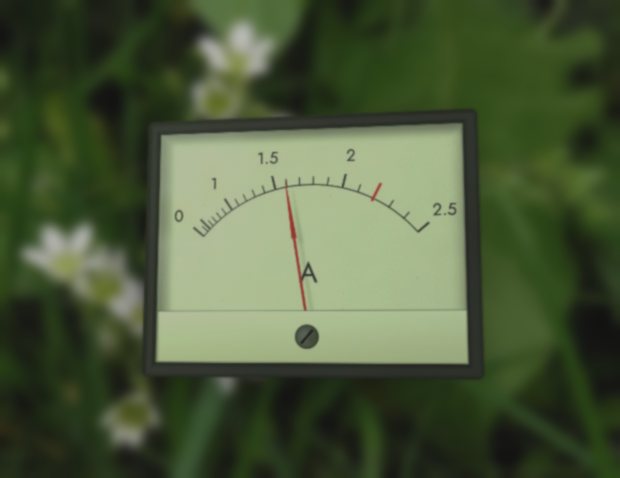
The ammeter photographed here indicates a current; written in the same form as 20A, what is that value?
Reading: 1.6A
